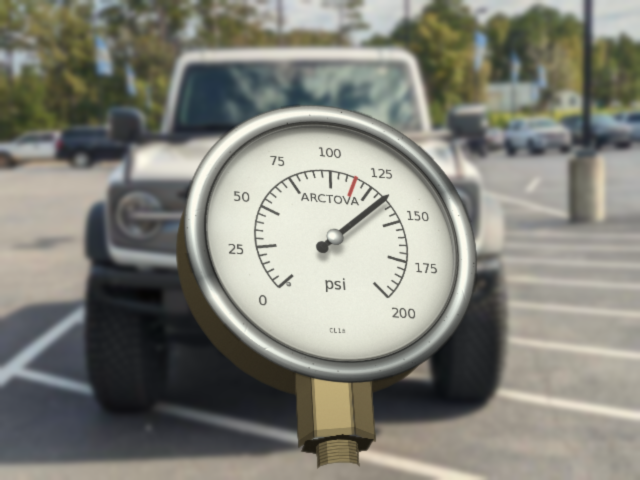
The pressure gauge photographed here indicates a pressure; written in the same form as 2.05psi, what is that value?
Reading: 135psi
